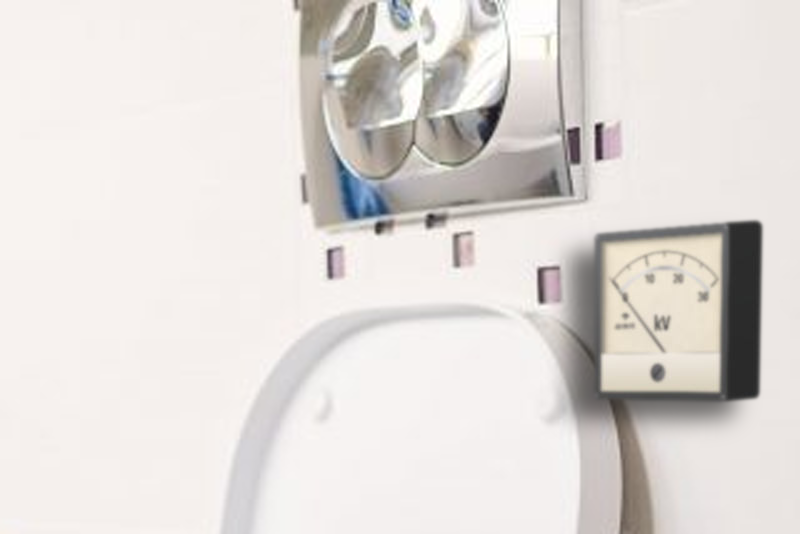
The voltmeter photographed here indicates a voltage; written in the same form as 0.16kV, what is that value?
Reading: 0kV
